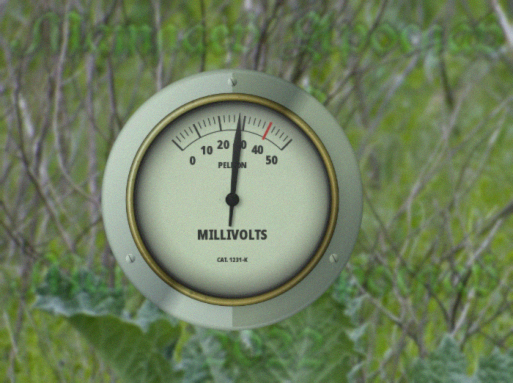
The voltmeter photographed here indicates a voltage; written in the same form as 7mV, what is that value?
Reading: 28mV
